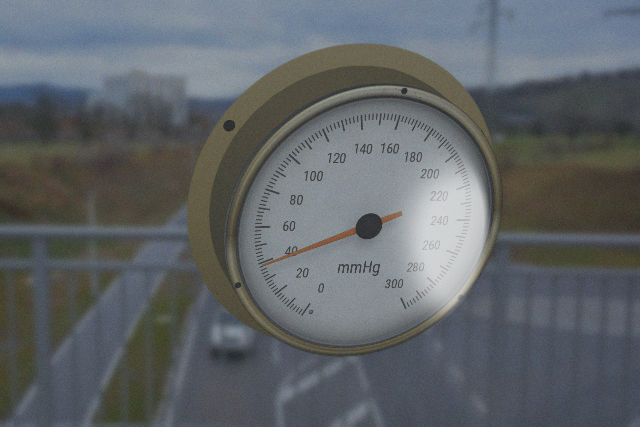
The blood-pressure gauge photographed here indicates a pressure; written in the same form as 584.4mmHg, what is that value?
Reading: 40mmHg
